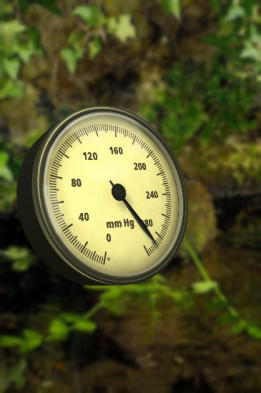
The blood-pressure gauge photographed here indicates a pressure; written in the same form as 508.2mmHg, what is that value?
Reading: 290mmHg
